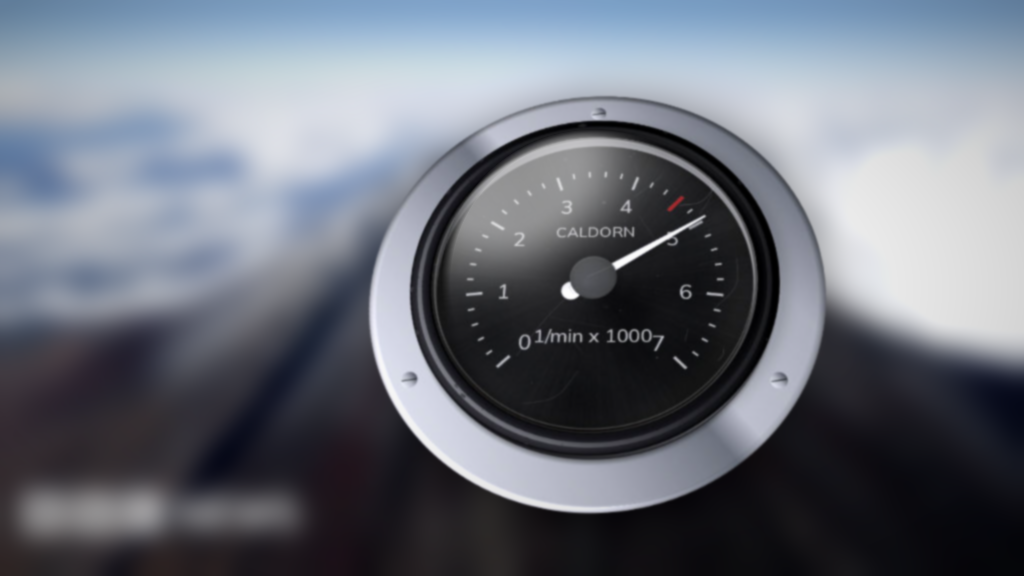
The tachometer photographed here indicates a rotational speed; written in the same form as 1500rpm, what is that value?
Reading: 5000rpm
